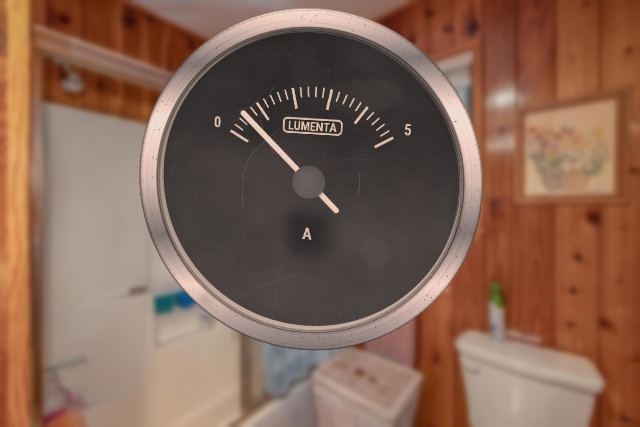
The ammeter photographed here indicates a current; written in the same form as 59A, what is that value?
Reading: 0.6A
